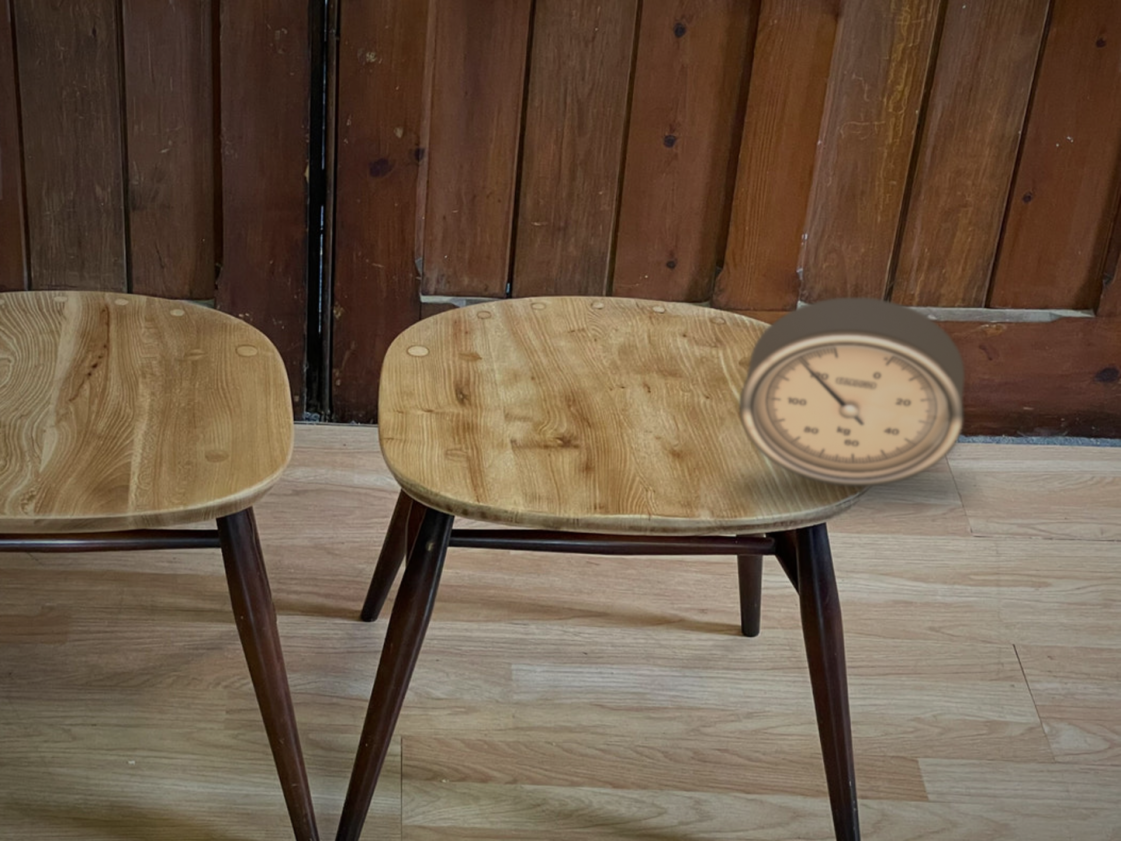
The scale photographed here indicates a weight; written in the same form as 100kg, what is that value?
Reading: 120kg
